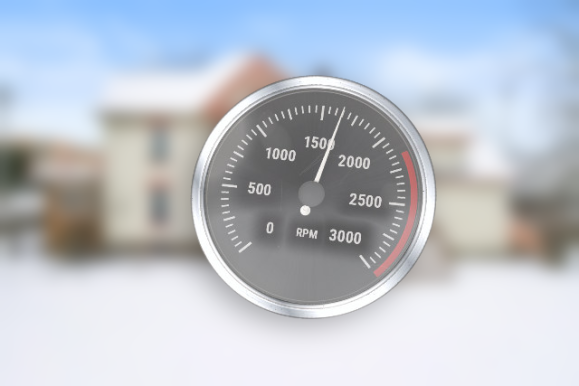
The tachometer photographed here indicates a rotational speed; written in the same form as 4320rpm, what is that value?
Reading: 1650rpm
